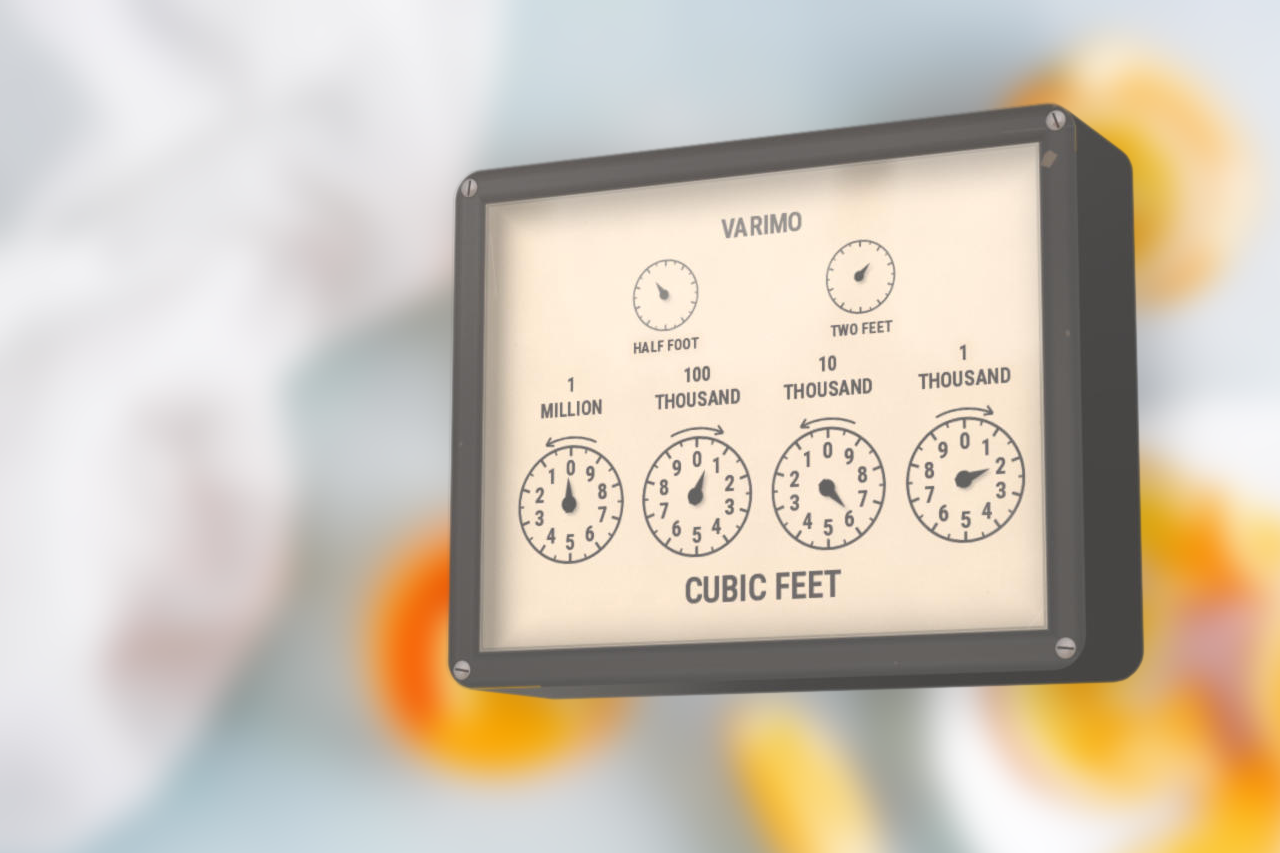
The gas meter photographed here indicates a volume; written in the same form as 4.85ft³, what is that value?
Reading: 6200ft³
